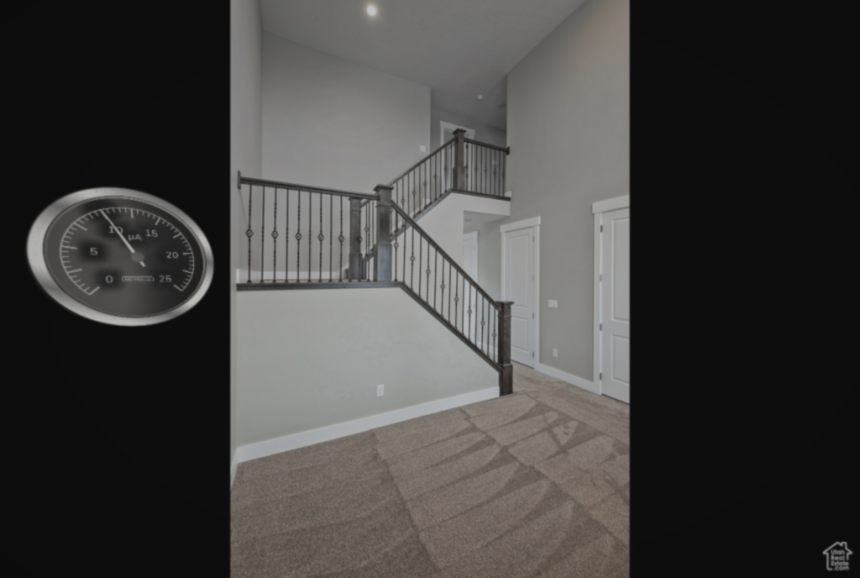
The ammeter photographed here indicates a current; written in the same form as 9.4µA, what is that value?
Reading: 10µA
